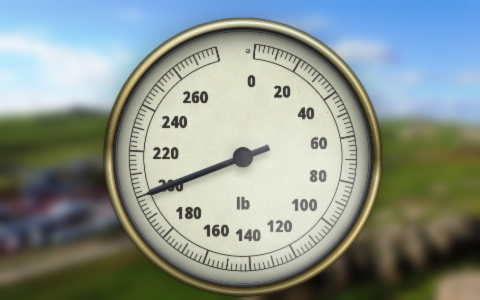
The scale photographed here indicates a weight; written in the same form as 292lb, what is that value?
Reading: 200lb
